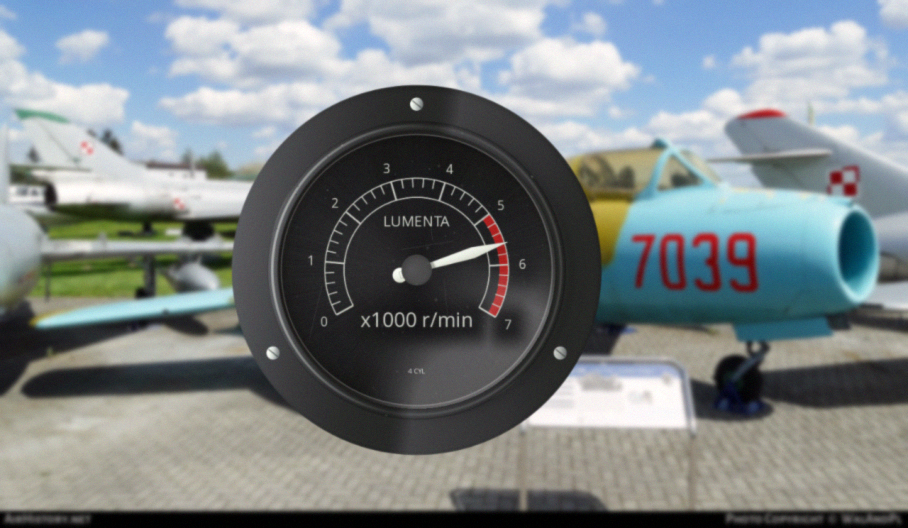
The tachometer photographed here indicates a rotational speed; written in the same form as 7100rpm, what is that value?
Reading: 5600rpm
